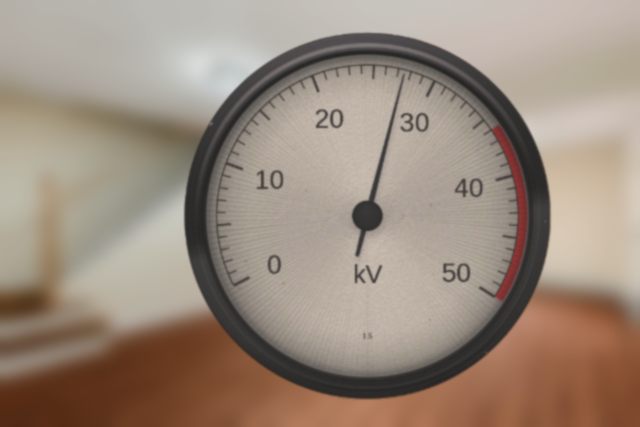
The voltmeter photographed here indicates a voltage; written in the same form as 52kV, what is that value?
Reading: 27.5kV
